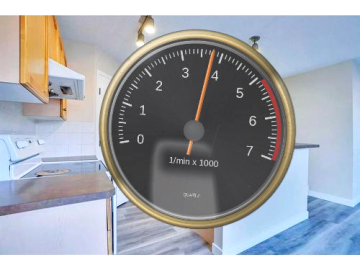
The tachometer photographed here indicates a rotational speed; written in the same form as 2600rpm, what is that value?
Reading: 3800rpm
